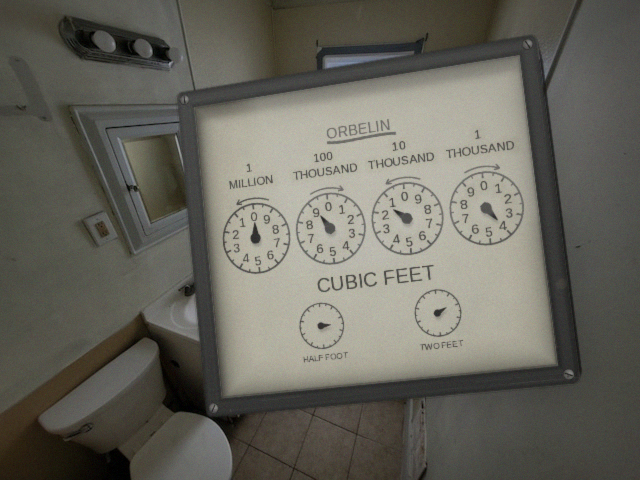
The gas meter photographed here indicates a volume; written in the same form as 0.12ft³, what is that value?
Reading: 991400ft³
